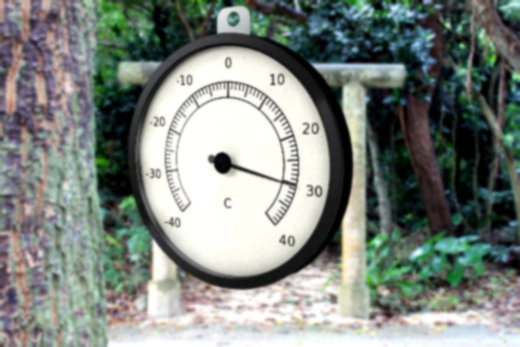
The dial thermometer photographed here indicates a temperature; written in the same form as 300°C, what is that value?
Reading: 30°C
